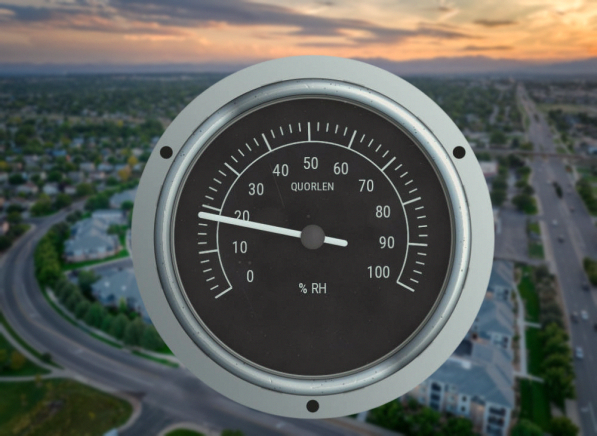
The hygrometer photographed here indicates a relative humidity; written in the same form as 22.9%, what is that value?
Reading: 18%
